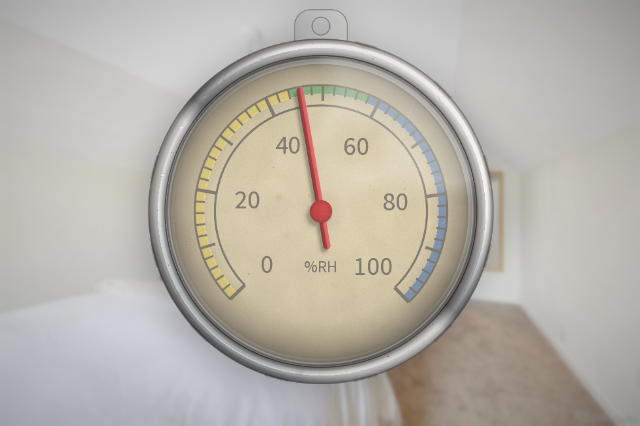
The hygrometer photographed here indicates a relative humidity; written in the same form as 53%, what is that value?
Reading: 46%
